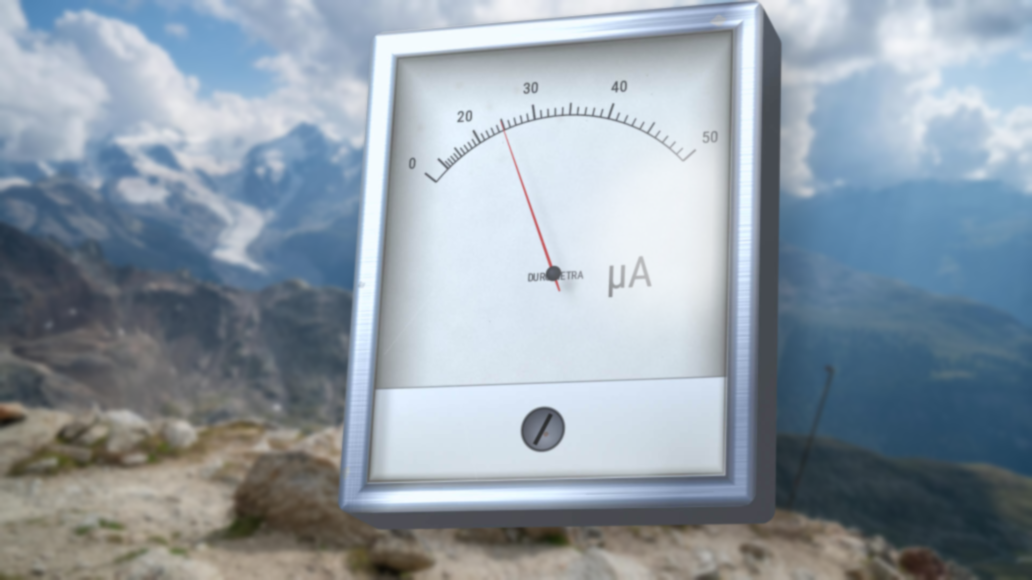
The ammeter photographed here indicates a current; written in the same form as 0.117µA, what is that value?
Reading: 25µA
